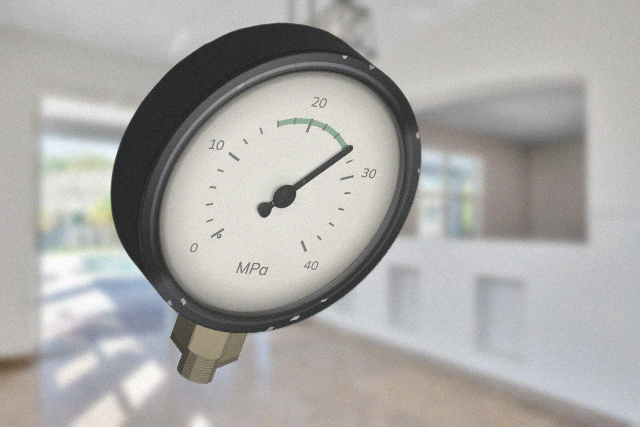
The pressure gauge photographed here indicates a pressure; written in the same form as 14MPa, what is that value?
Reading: 26MPa
